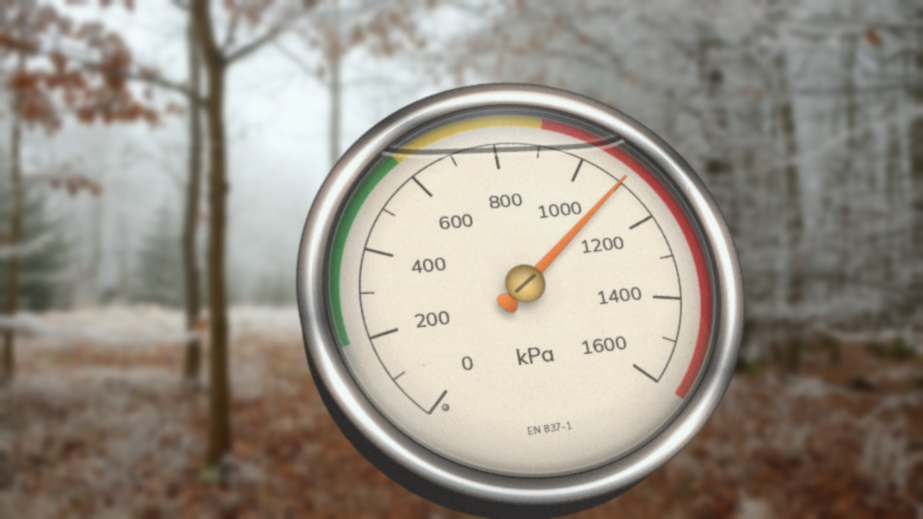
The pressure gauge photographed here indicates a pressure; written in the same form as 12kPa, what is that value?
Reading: 1100kPa
